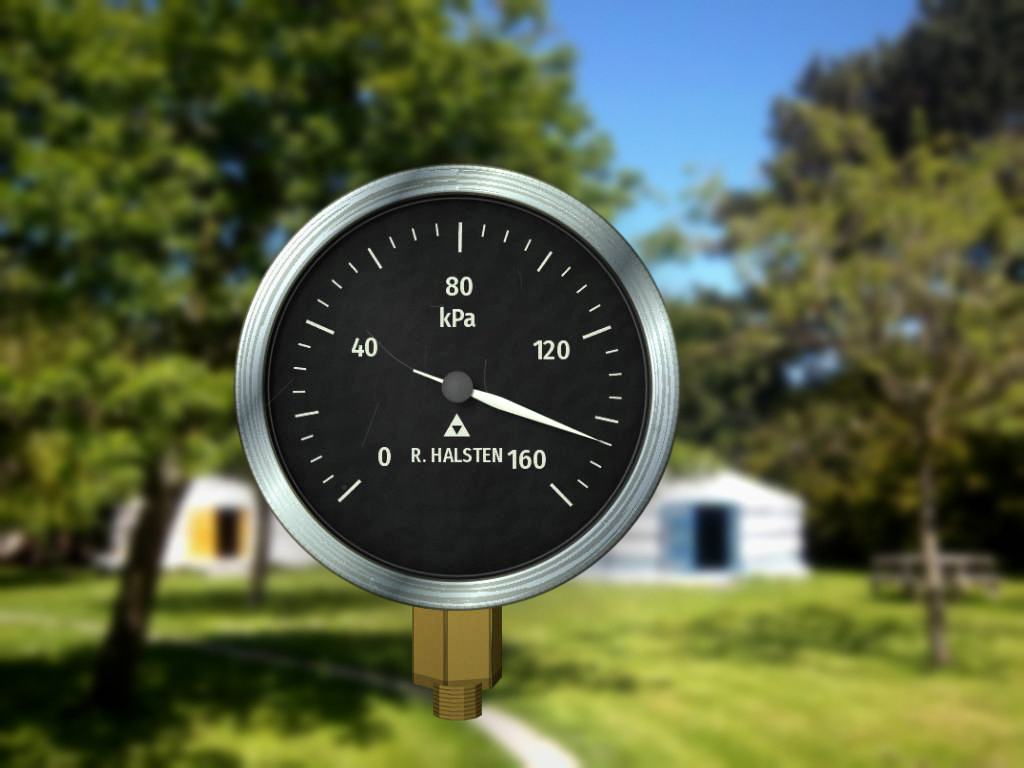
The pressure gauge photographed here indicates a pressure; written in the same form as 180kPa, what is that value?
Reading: 145kPa
